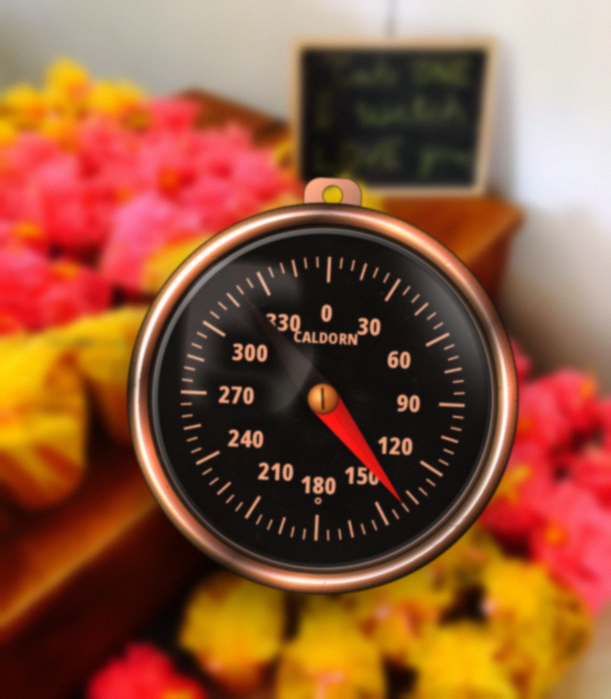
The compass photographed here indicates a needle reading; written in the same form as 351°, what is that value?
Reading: 140°
